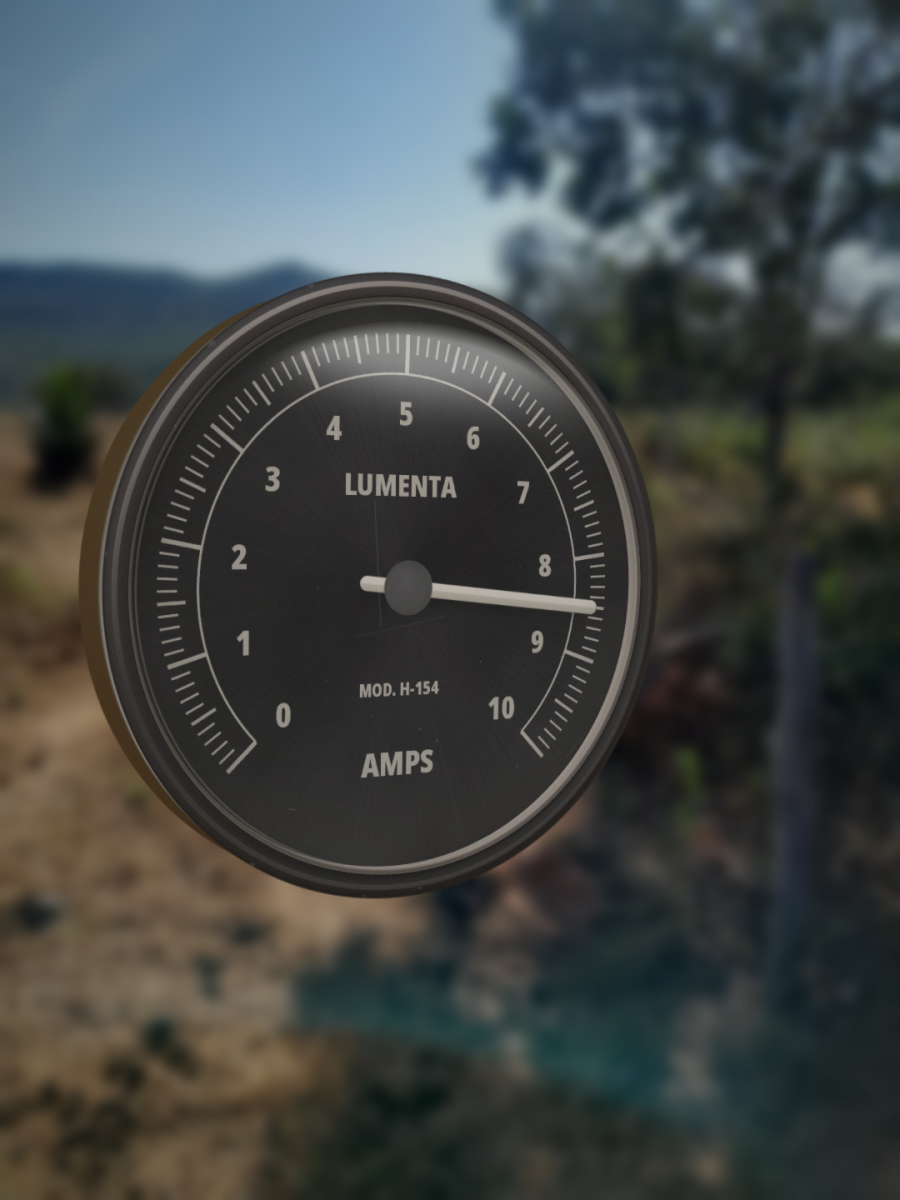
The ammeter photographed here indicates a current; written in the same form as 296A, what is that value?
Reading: 8.5A
